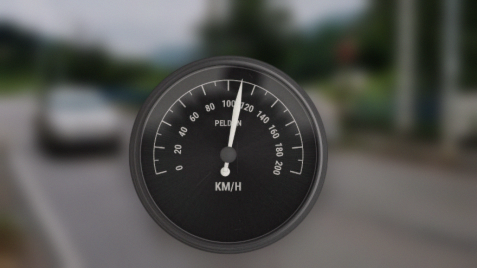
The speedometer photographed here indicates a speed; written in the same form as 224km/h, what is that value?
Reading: 110km/h
